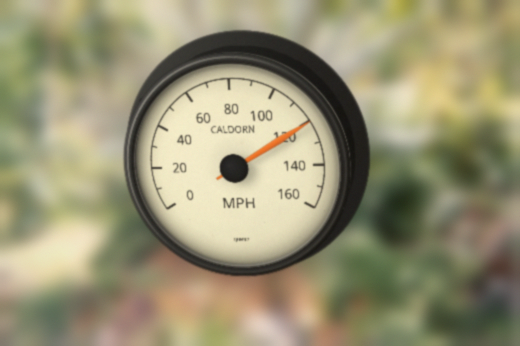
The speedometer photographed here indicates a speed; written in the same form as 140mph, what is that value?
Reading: 120mph
